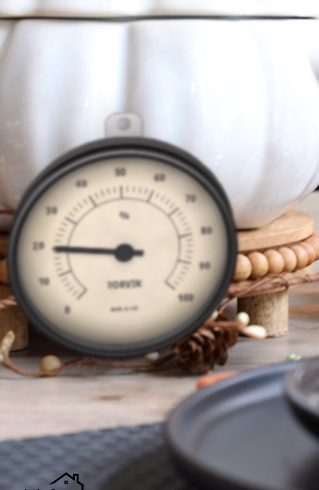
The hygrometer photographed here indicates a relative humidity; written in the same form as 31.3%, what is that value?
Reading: 20%
